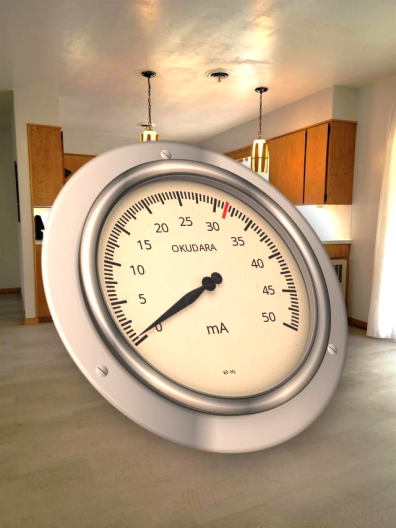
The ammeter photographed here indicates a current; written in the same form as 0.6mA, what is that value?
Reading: 0.5mA
